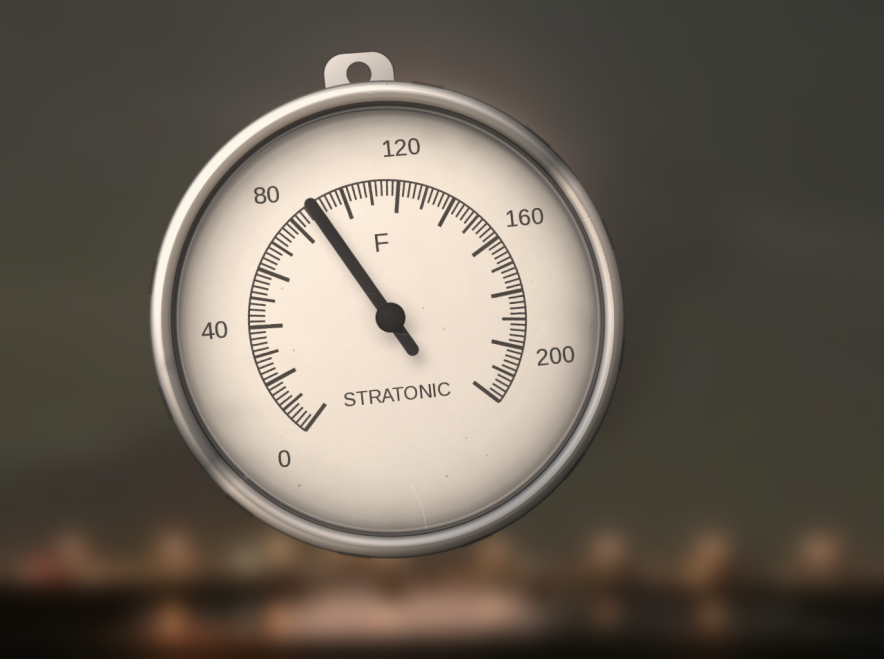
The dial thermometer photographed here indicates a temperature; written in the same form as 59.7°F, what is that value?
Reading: 88°F
